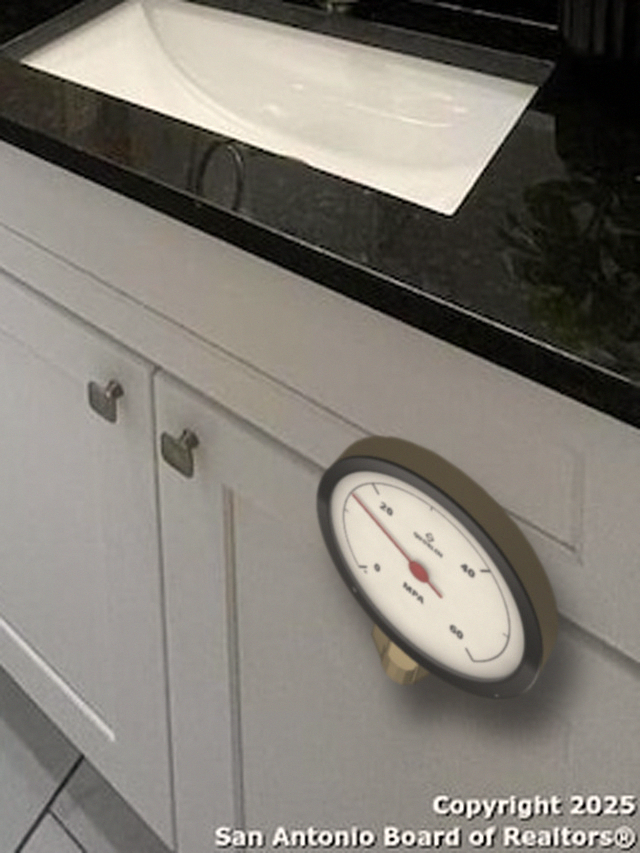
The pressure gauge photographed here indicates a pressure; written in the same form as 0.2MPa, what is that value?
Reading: 15MPa
